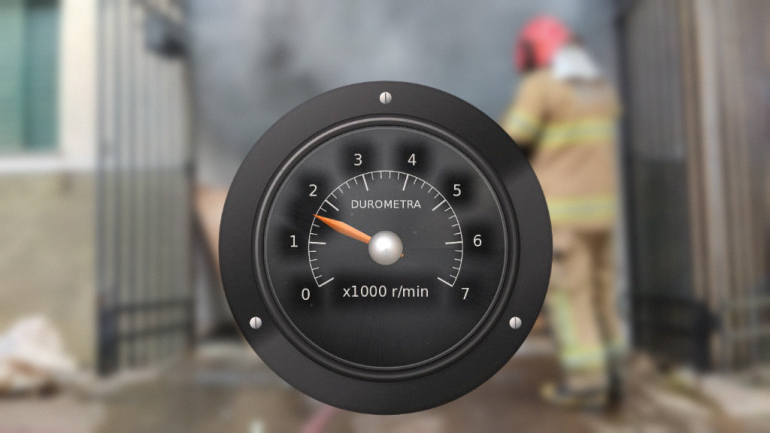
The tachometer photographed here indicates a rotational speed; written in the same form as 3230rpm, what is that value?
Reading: 1600rpm
